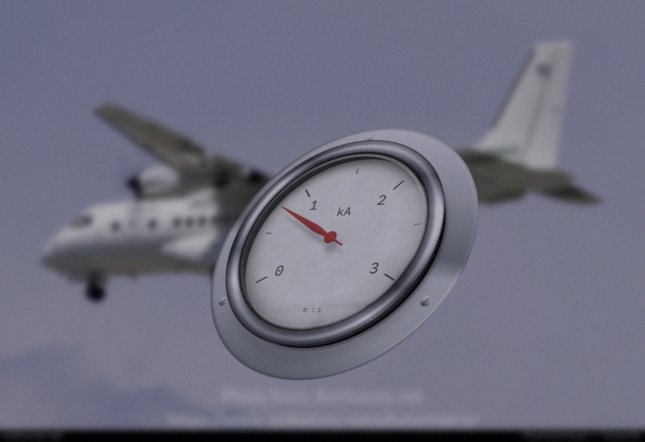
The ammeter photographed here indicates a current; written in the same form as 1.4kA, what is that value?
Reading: 0.75kA
